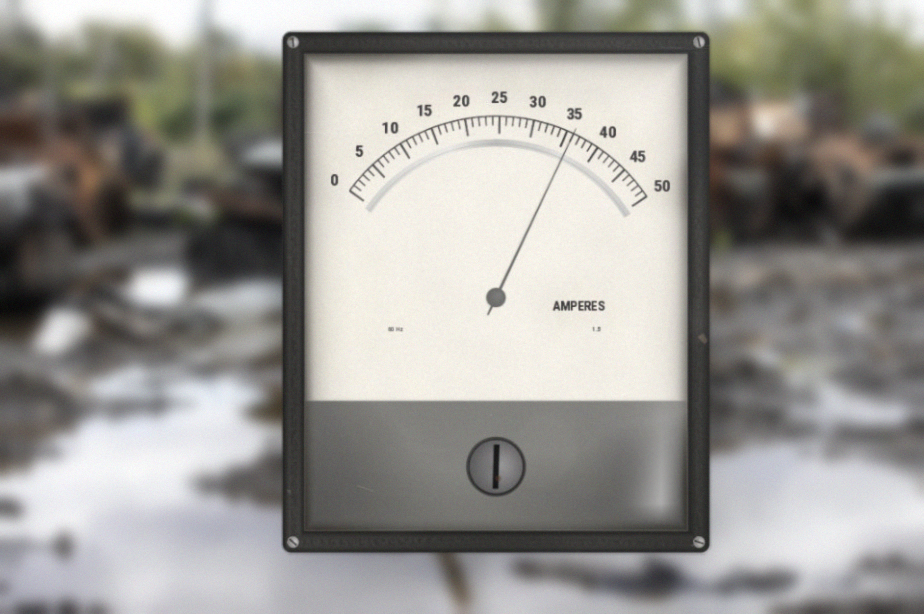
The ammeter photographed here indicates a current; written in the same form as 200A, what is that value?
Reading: 36A
